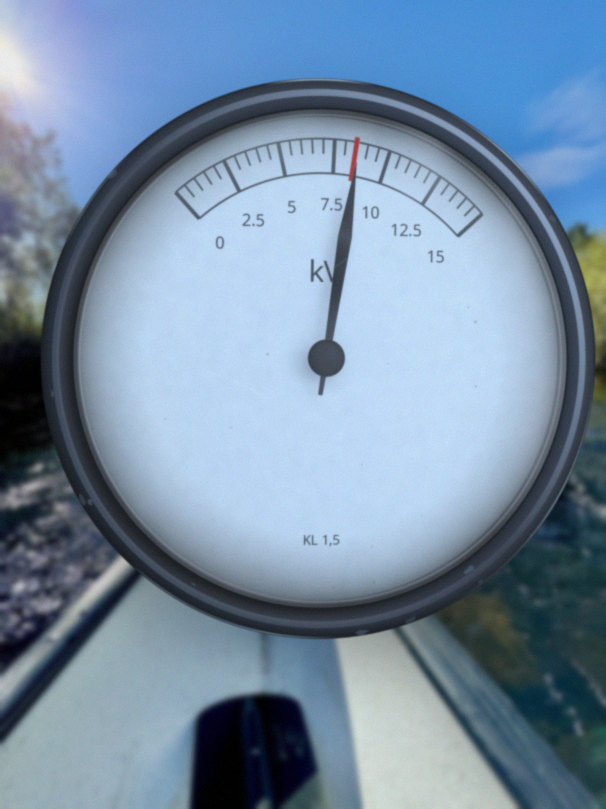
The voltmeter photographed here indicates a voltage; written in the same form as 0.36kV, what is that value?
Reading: 8.5kV
